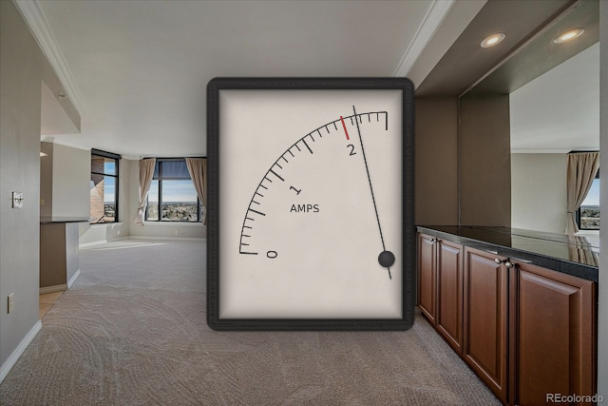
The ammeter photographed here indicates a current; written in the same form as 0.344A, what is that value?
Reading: 2.15A
